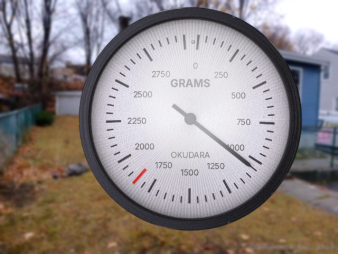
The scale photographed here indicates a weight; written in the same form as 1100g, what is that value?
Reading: 1050g
